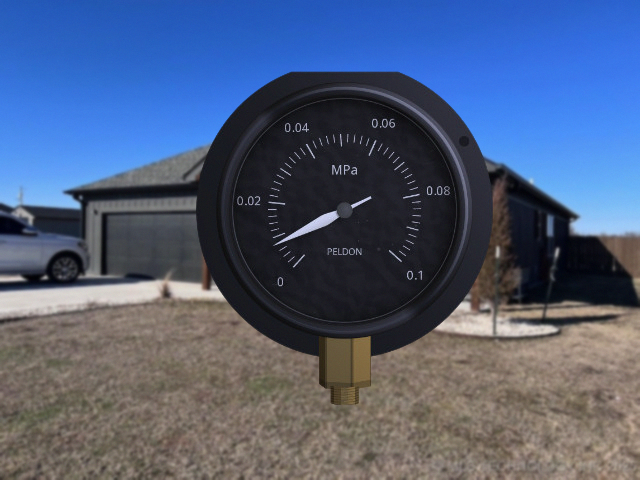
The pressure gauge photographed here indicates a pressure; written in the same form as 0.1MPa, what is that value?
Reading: 0.008MPa
